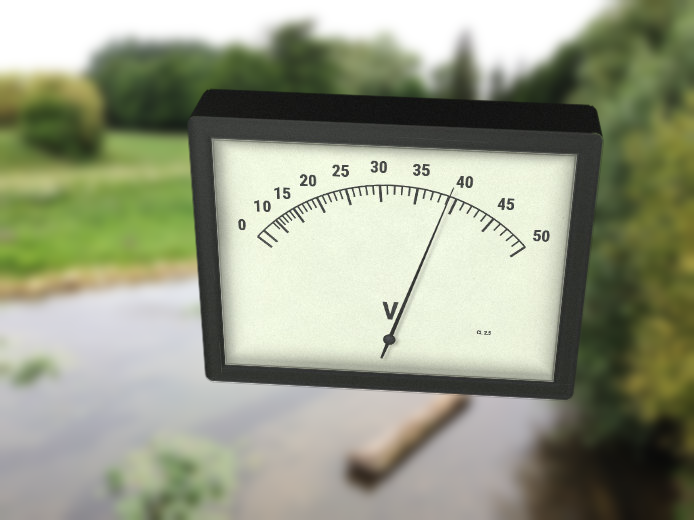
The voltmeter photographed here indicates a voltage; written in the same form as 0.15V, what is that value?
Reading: 39V
